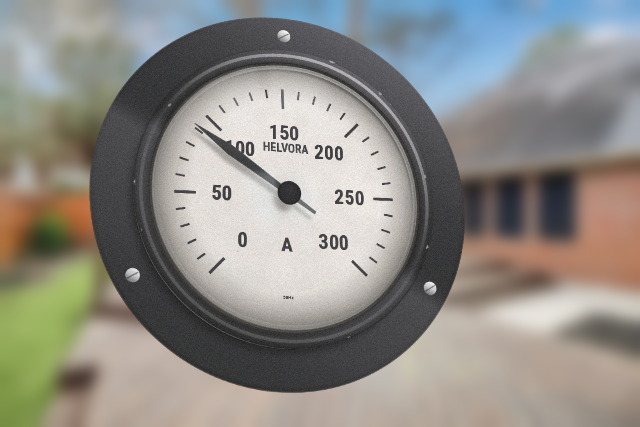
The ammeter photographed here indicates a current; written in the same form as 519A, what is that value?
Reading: 90A
